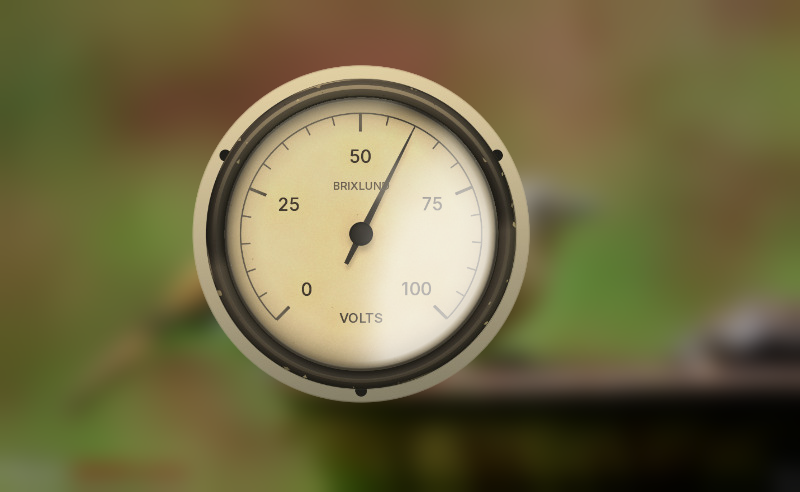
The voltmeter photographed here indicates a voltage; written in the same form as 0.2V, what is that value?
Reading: 60V
